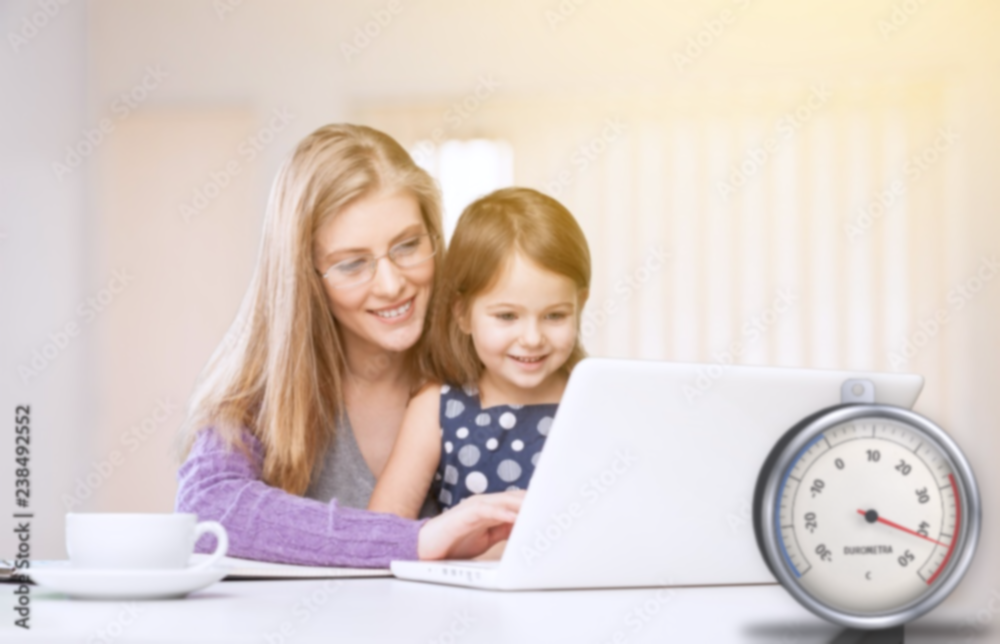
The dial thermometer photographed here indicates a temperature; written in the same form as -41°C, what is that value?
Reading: 42°C
